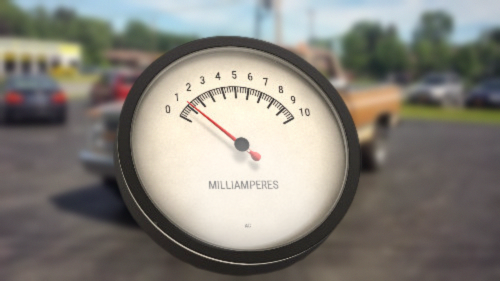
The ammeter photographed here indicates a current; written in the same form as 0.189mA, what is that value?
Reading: 1mA
